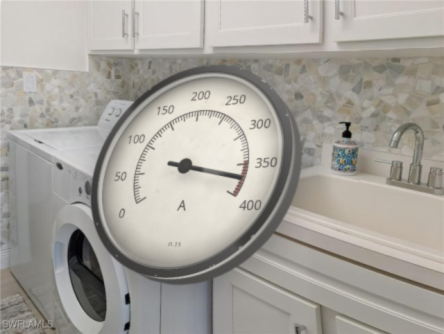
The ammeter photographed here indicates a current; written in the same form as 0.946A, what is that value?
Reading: 375A
